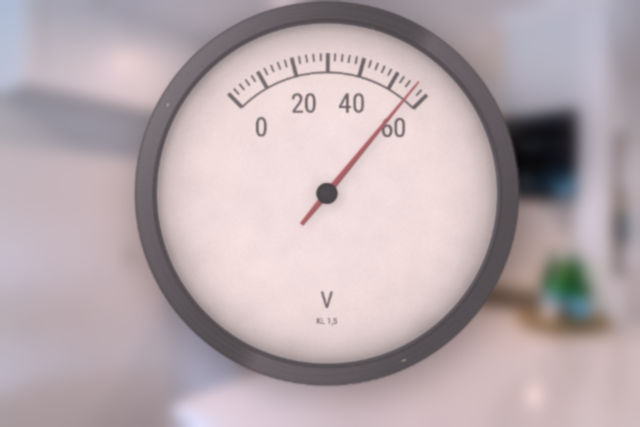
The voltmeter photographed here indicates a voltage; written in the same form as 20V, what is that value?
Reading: 56V
